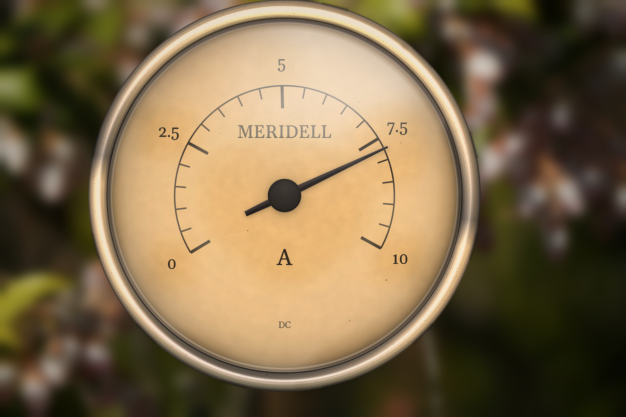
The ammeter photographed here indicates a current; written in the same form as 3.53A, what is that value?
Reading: 7.75A
